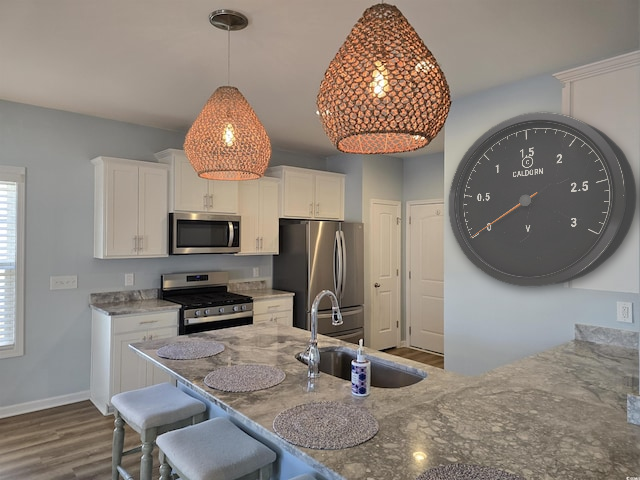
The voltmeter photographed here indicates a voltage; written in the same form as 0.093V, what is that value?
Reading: 0V
